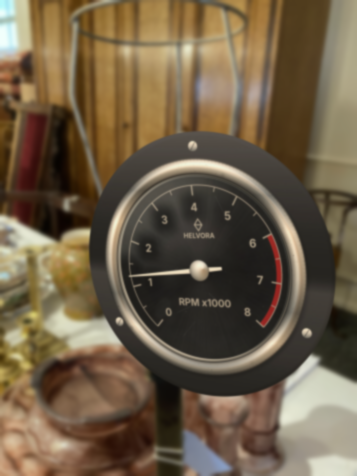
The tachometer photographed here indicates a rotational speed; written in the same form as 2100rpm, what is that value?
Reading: 1250rpm
